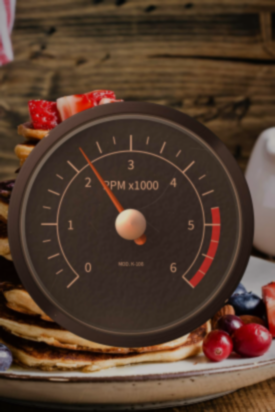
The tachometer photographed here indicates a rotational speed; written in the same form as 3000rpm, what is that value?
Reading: 2250rpm
